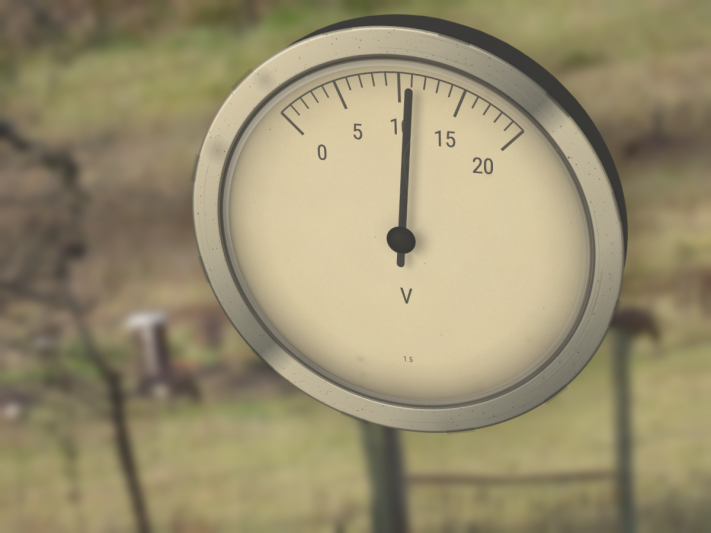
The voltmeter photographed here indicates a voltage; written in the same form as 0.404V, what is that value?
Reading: 11V
